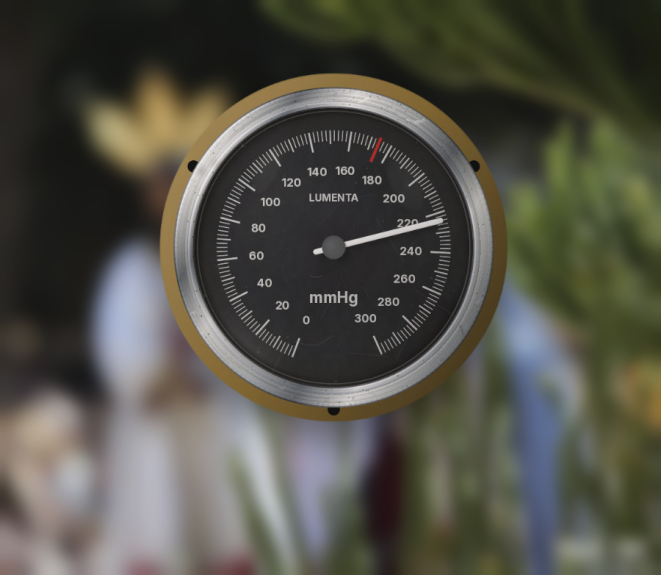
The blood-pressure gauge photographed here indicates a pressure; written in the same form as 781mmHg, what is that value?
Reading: 224mmHg
